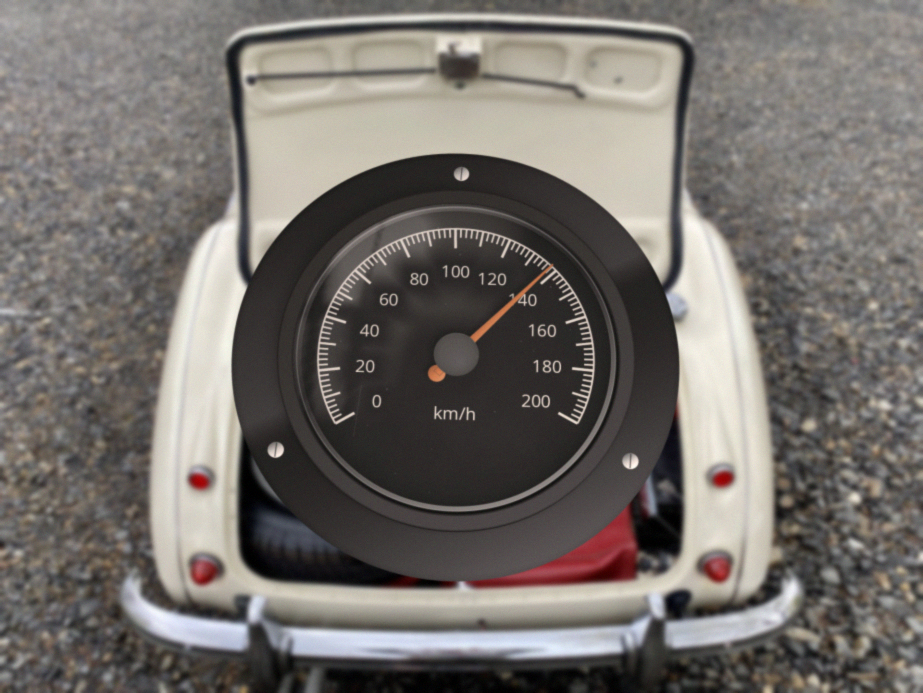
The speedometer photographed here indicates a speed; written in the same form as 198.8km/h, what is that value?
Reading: 138km/h
